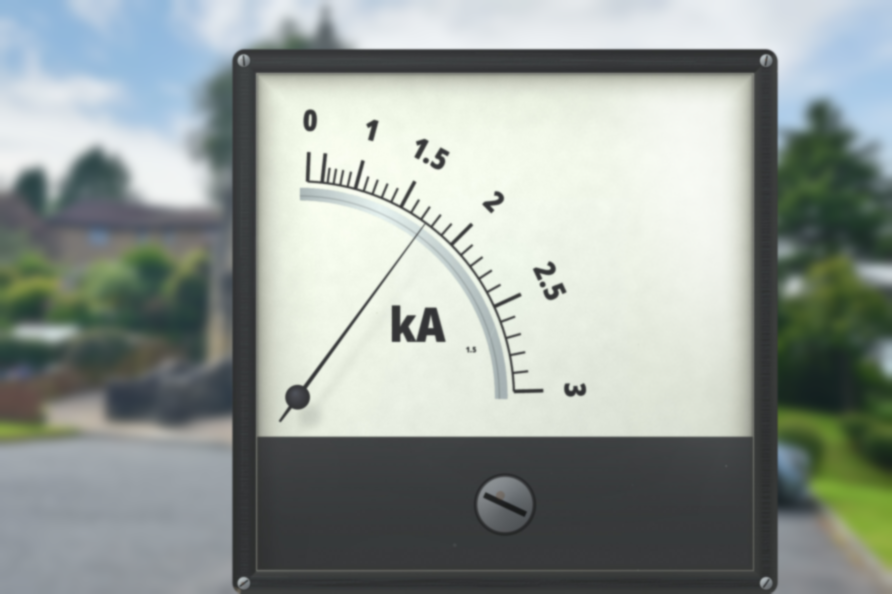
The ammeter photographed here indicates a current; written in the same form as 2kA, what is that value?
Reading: 1.75kA
